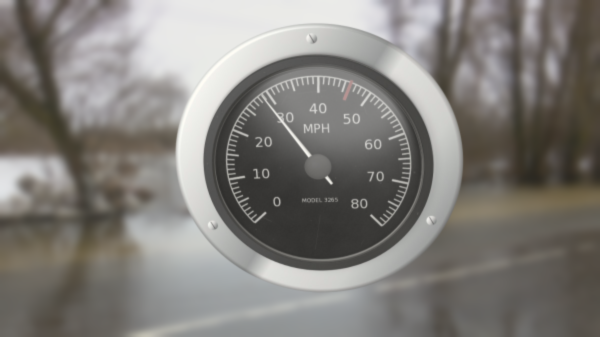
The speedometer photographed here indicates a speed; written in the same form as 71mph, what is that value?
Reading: 29mph
